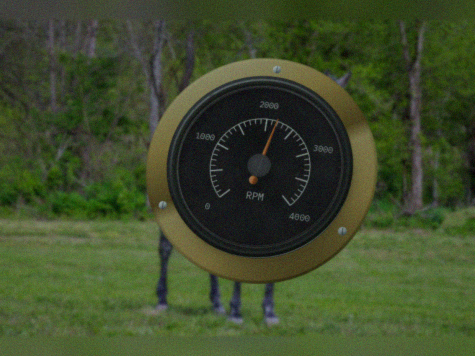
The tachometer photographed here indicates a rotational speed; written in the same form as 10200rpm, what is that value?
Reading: 2200rpm
